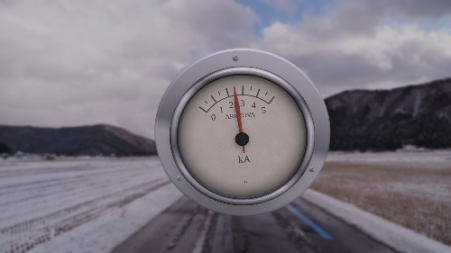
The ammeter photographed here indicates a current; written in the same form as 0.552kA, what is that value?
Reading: 2.5kA
